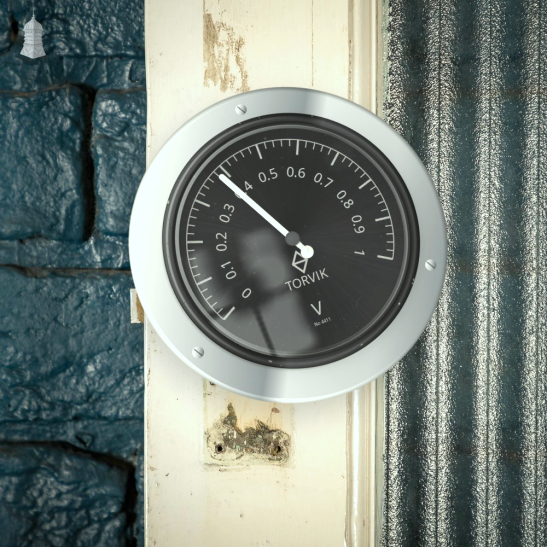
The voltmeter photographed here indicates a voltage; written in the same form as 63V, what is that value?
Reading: 0.38V
